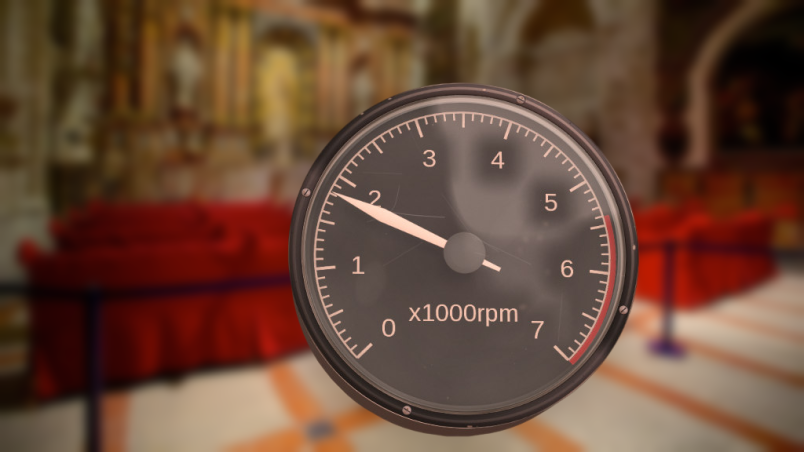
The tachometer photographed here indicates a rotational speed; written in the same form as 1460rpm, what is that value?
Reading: 1800rpm
